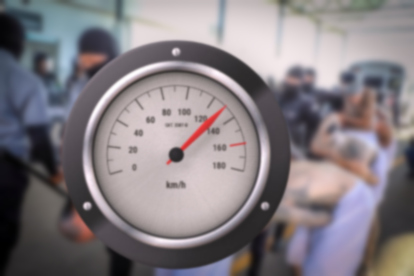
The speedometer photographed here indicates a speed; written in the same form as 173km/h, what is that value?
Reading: 130km/h
